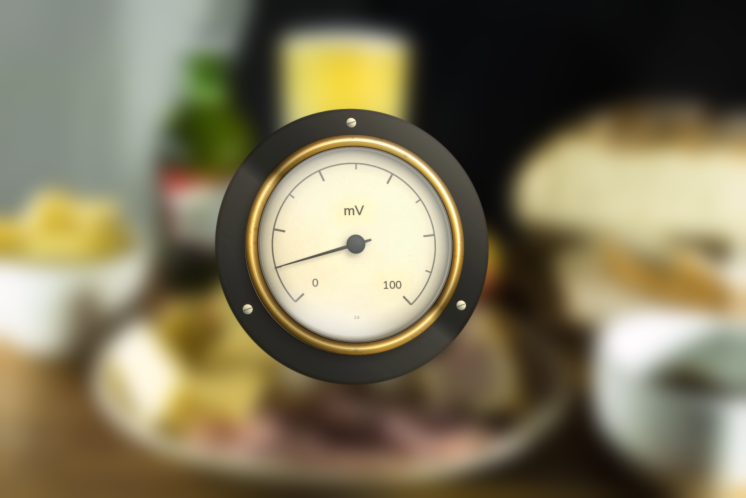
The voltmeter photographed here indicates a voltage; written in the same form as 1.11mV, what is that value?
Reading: 10mV
